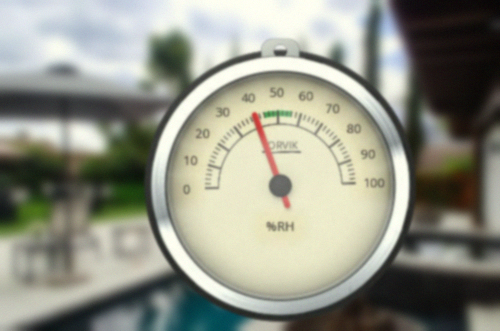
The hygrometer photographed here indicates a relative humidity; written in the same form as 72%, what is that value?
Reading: 40%
